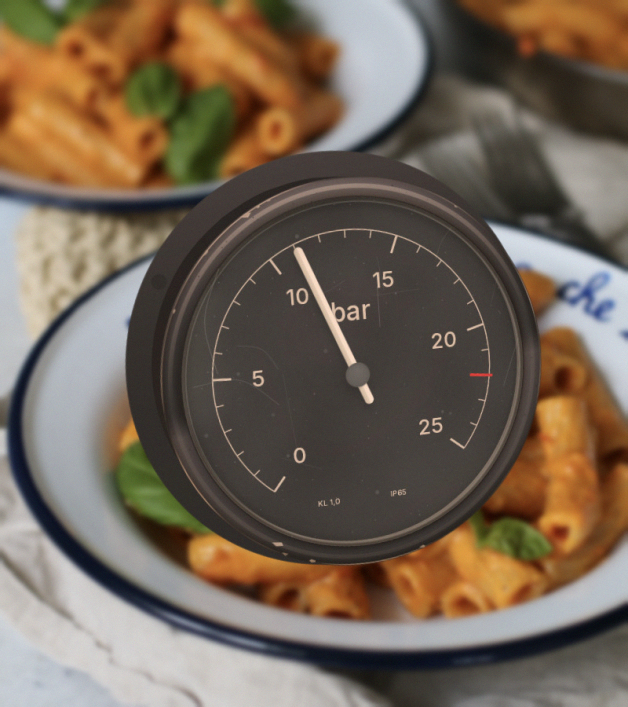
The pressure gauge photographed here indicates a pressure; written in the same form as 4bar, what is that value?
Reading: 11bar
